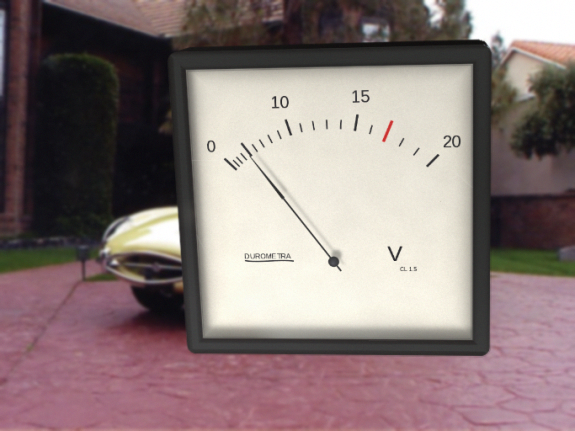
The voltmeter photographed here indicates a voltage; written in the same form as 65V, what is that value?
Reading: 5V
